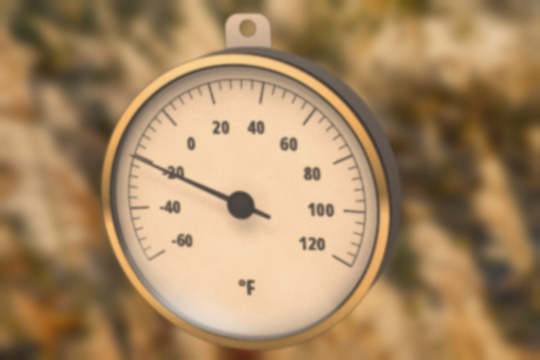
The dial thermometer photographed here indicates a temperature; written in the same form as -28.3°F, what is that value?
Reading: -20°F
